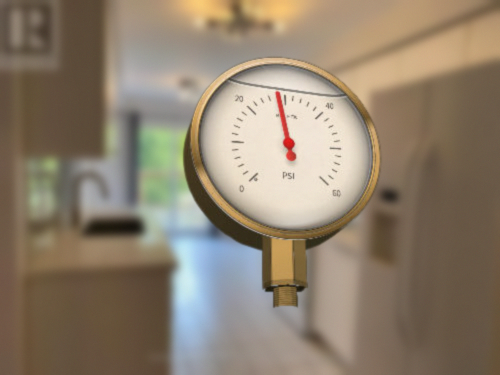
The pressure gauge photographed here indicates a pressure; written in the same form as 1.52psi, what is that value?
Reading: 28psi
